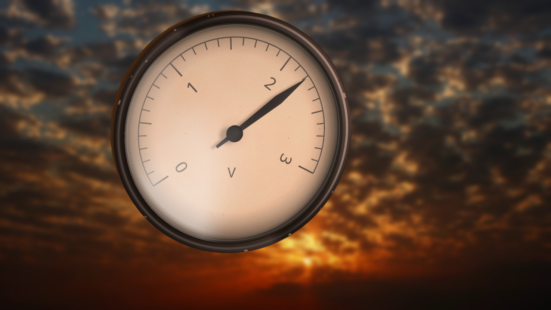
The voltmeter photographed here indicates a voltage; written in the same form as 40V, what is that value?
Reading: 2.2V
